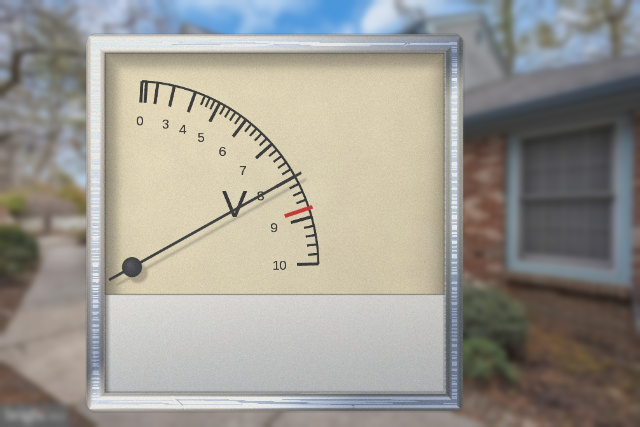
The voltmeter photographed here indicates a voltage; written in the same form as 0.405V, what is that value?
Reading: 8V
